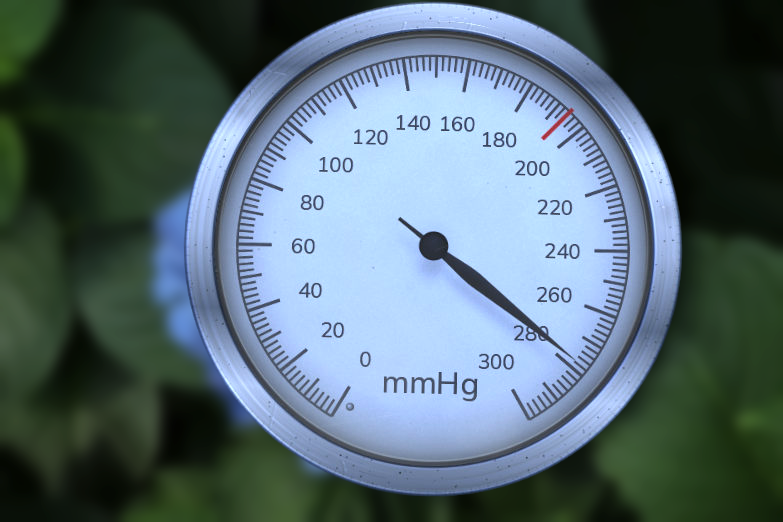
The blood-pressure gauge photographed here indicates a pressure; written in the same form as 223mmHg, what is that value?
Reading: 278mmHg
